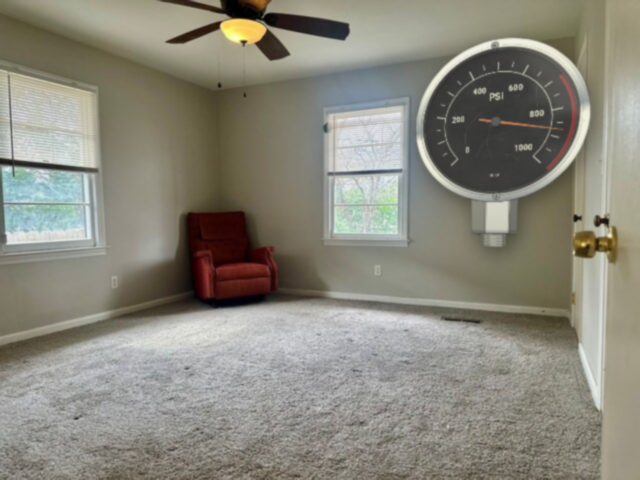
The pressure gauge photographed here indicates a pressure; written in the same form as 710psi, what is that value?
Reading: 875psi
